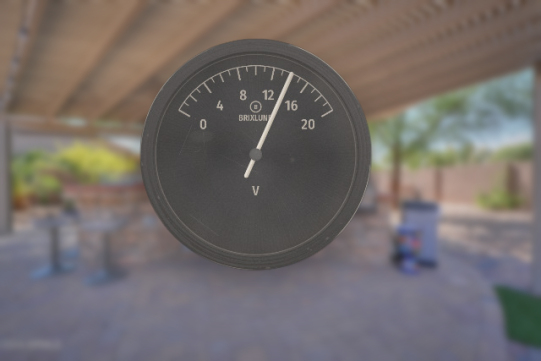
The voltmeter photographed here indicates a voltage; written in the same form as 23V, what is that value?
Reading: 14V
